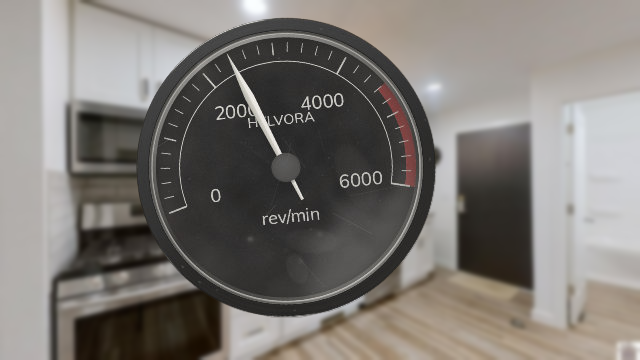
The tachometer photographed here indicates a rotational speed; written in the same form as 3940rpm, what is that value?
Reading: 2400rpm
